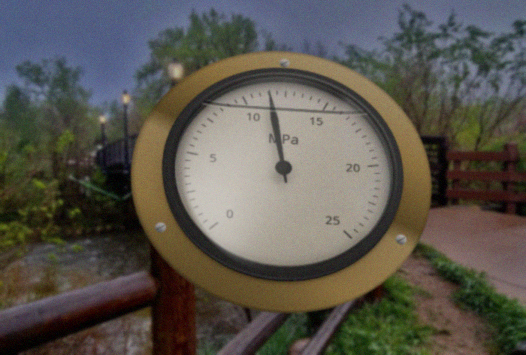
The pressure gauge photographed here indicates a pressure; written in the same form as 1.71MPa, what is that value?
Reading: 11.5MPa
